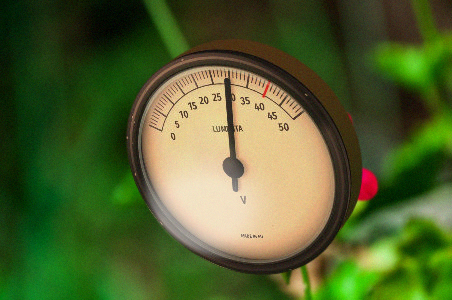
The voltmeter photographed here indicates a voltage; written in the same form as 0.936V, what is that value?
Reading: 30V
